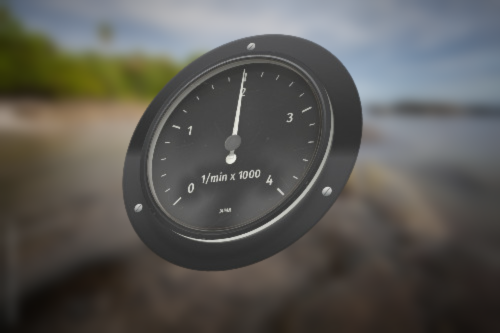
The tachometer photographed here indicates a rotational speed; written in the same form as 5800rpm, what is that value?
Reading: 2000rpm
